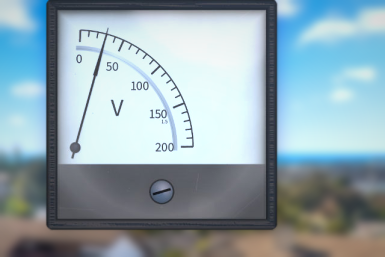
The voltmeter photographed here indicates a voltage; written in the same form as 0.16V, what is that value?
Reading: 30V
